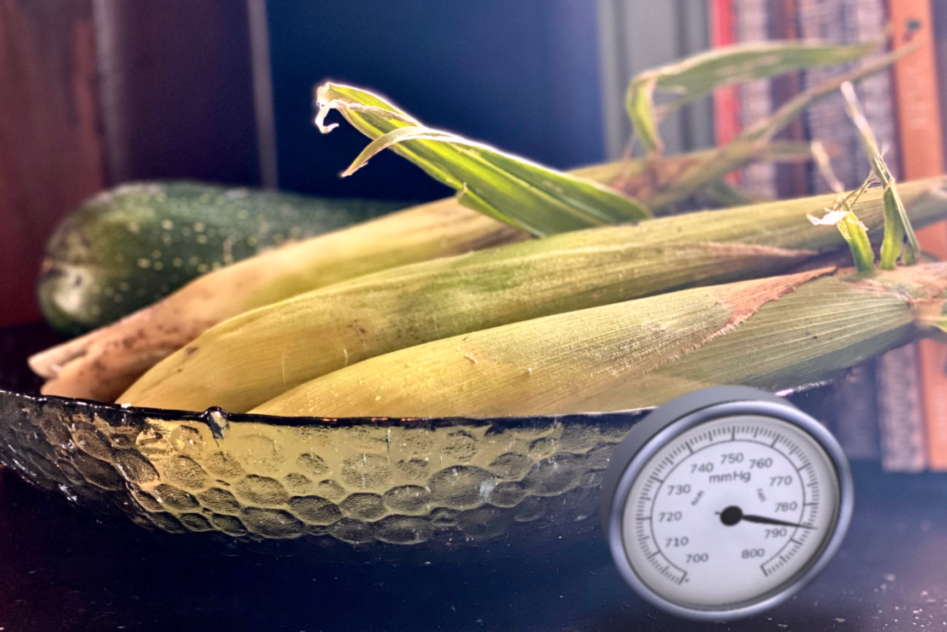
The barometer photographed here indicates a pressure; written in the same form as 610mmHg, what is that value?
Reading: 785mmHg
